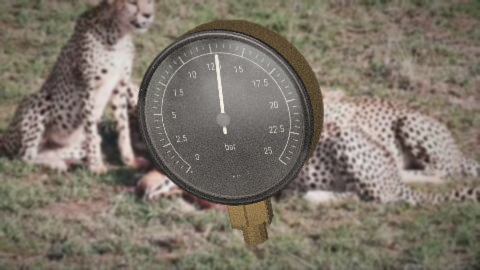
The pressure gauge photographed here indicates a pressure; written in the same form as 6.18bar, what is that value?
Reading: 13bar
